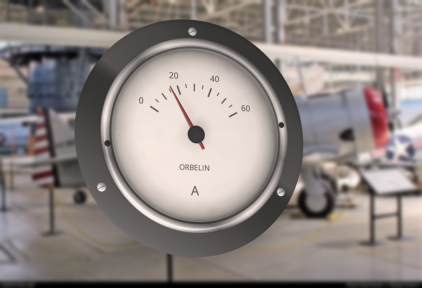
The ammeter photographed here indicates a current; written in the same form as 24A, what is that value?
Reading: 15A
